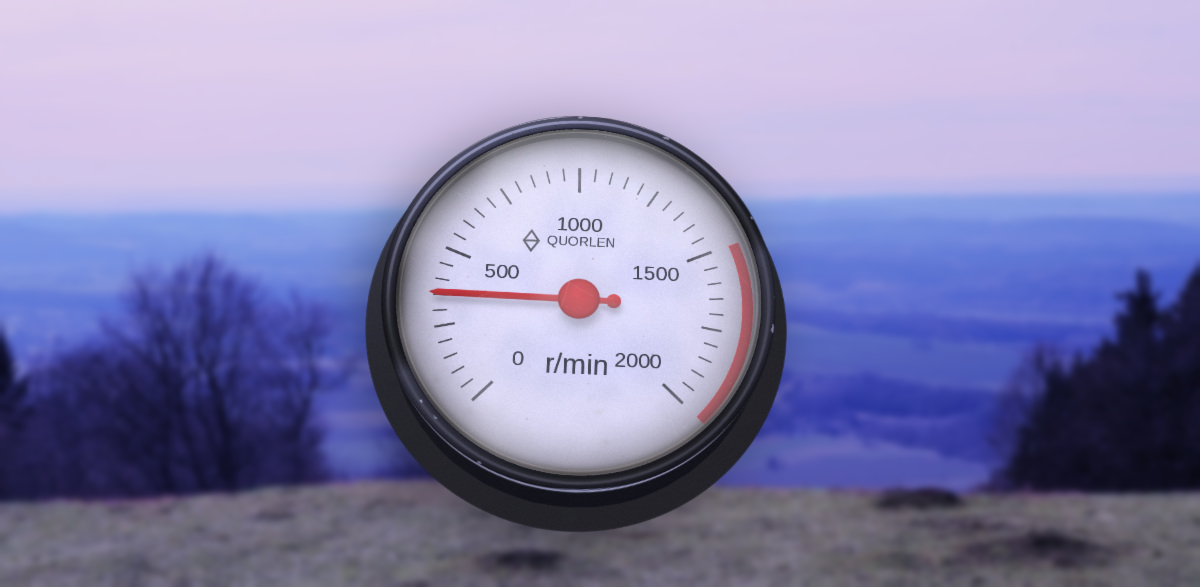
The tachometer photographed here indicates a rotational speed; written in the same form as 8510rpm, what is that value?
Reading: 350rpm
